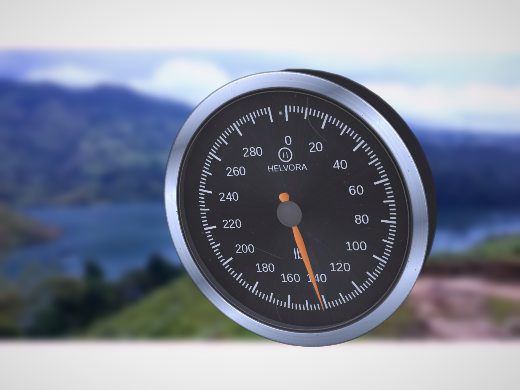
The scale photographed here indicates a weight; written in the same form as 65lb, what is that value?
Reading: 140lb
